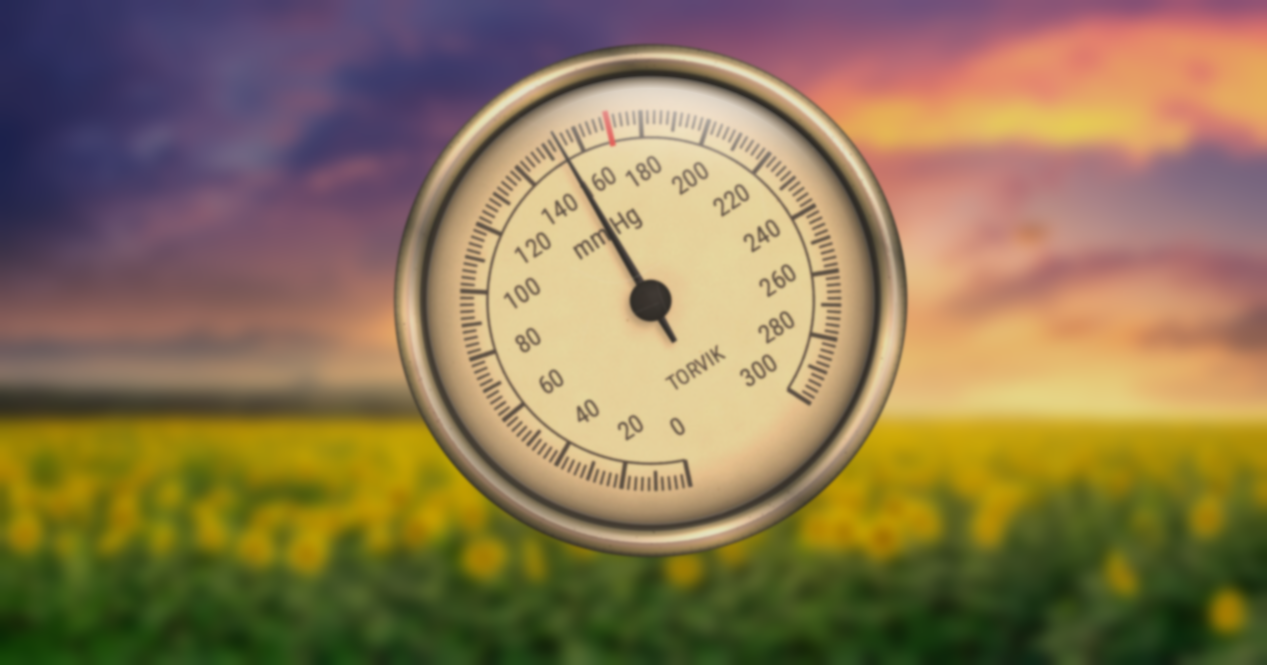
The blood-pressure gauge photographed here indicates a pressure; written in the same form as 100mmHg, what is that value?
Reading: 154mmHg
